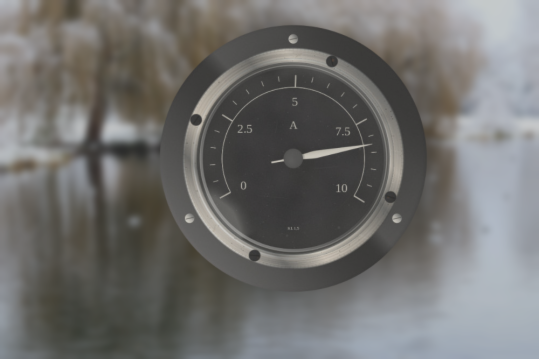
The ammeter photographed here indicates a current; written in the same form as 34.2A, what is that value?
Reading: 8.25A
